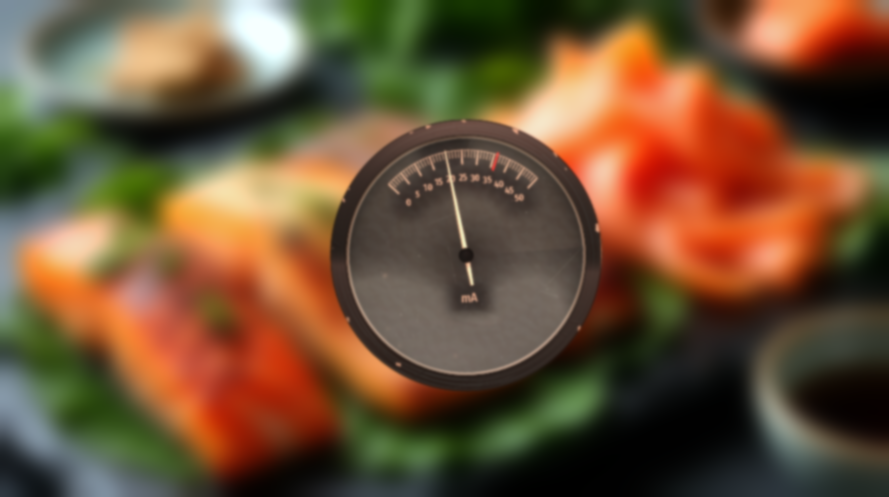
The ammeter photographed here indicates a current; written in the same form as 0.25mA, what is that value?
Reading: 20mA
